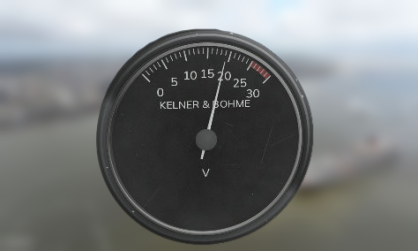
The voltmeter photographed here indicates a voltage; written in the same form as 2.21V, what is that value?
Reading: 19V
